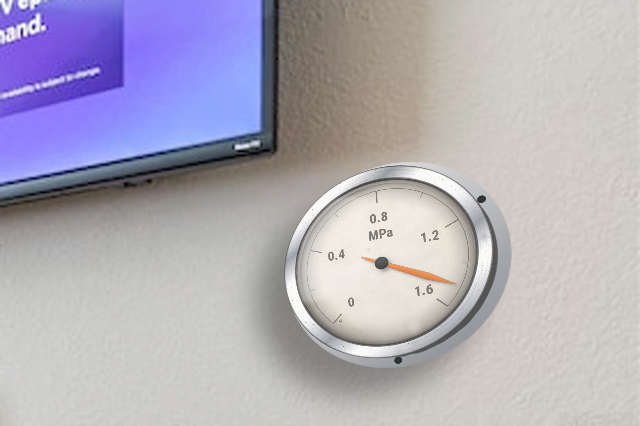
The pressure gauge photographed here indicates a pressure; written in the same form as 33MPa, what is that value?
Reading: 1.5MPa
